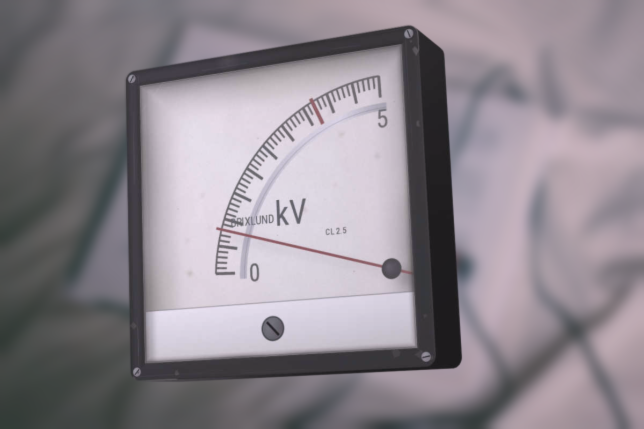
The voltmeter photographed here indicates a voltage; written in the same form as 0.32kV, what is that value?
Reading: 0.8kV
